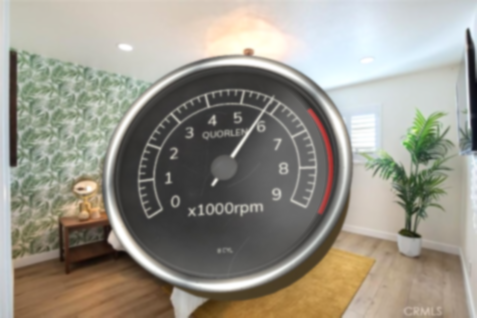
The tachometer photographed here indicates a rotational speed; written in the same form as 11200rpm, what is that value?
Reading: 5800rpm
